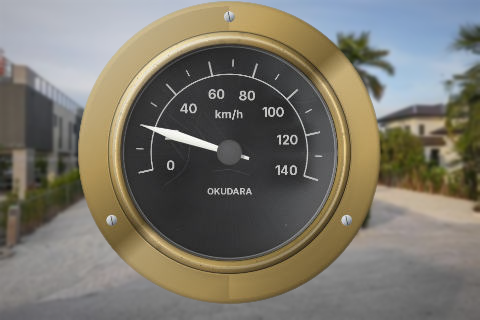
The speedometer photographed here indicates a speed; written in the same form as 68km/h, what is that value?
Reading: 20km/h
